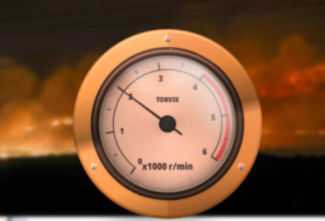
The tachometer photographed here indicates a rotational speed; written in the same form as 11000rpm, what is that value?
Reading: 2000rpm
